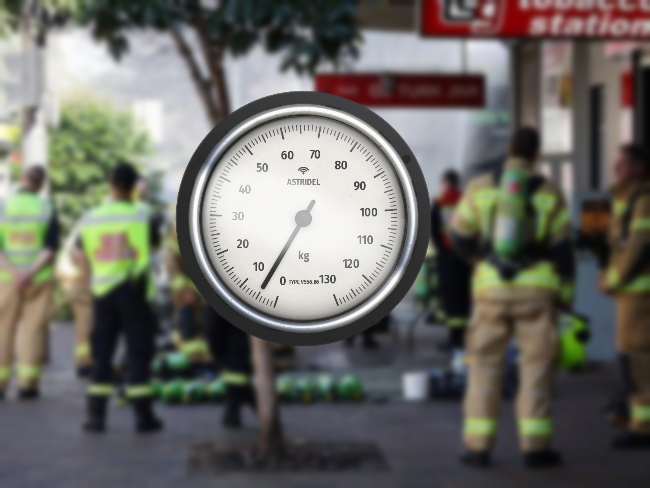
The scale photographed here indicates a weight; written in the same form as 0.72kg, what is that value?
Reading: 5kg
